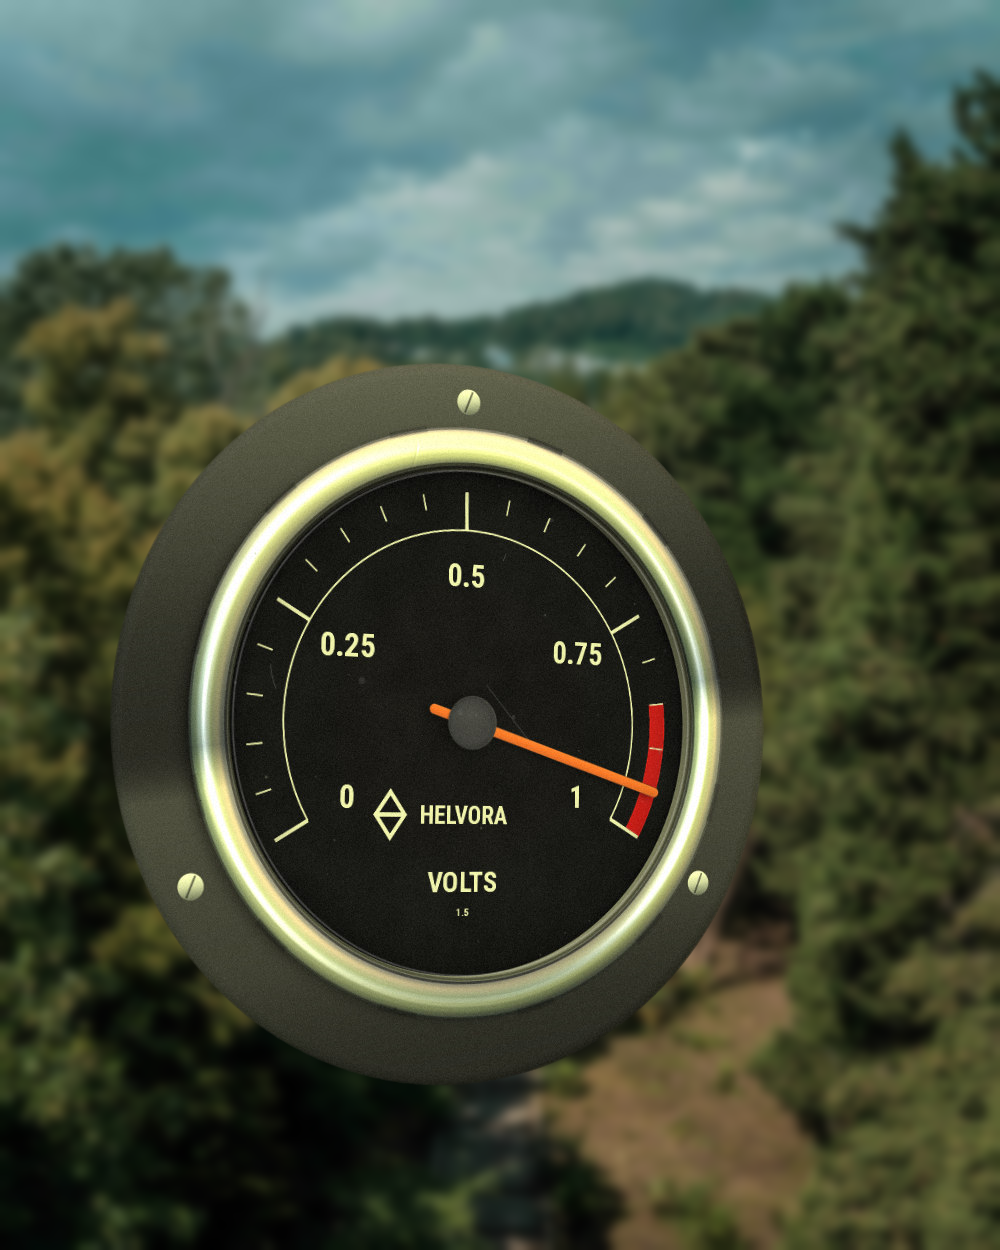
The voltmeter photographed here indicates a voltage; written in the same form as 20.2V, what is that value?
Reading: 0.95V
